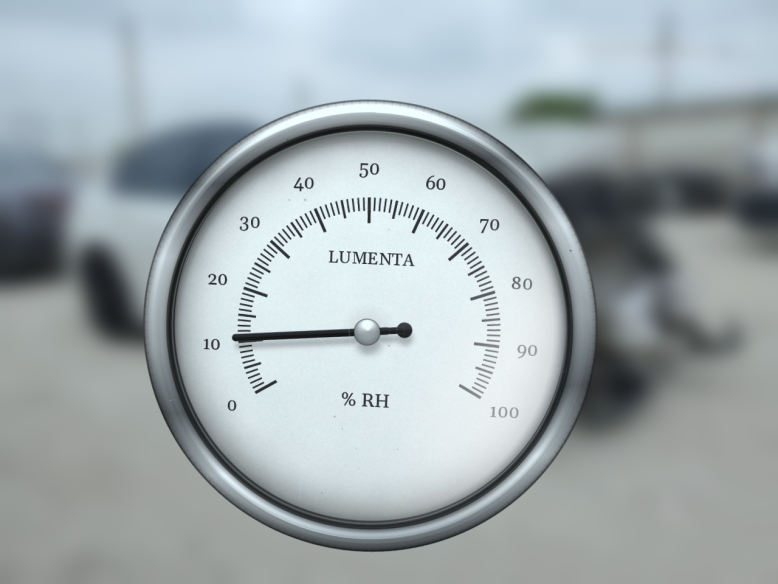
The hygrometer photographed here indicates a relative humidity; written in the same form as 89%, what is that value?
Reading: 11%
